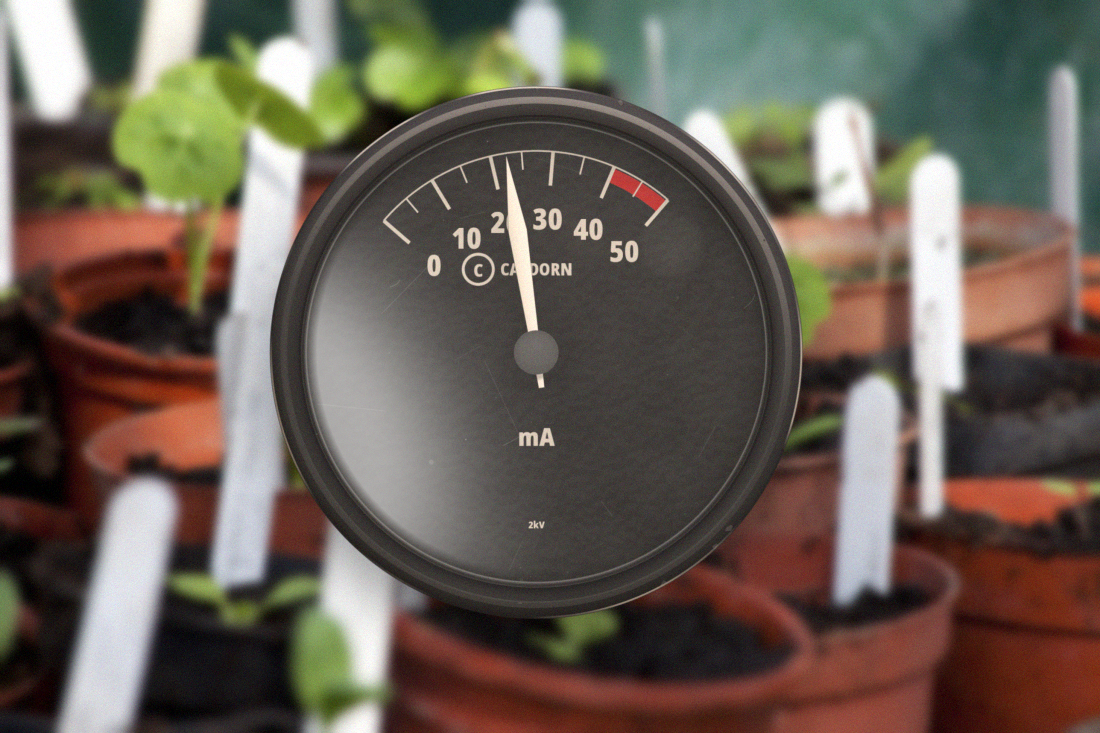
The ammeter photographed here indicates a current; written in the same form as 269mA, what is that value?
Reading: 22.5mA
